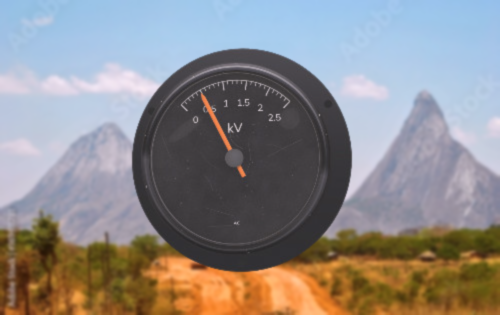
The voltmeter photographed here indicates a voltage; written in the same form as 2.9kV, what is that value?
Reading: 0.5kV
